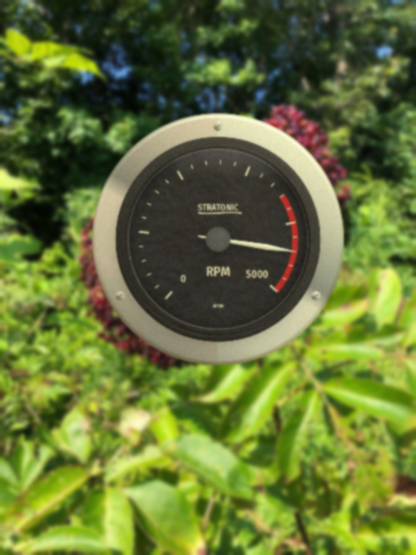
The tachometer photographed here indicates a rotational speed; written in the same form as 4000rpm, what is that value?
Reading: 4400rpm
